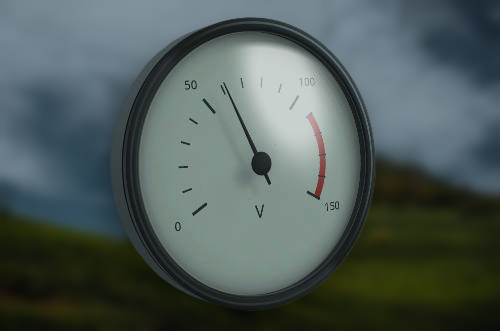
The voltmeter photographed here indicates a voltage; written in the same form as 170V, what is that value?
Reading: 60V
